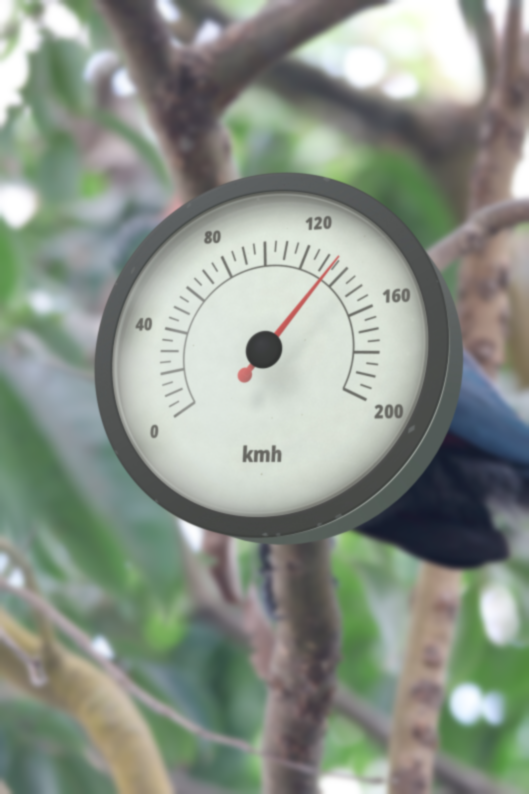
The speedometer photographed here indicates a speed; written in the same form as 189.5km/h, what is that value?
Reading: 135km/h
